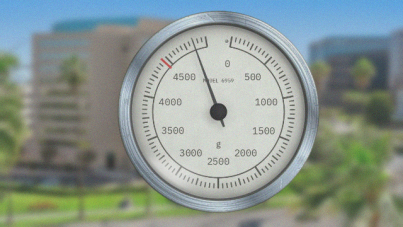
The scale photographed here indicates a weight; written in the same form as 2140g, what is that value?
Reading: 4850g
